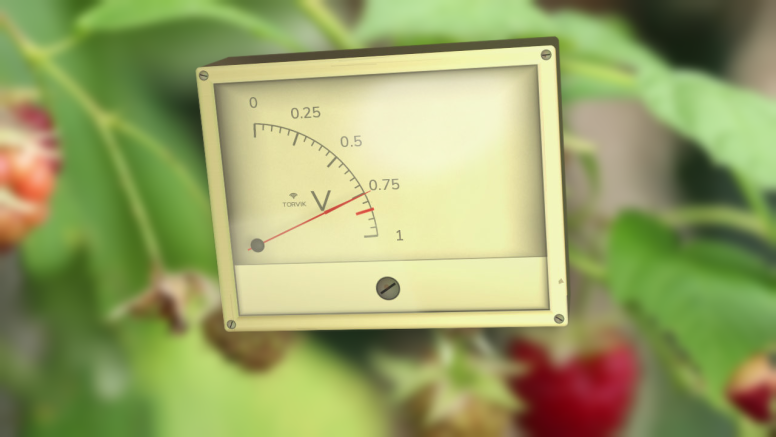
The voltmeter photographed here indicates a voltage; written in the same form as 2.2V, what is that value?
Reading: 0.75V
